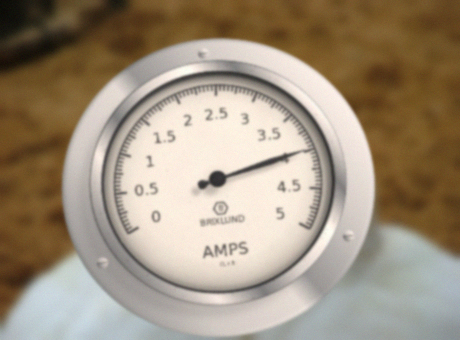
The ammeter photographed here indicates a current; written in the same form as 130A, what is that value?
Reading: 4A
